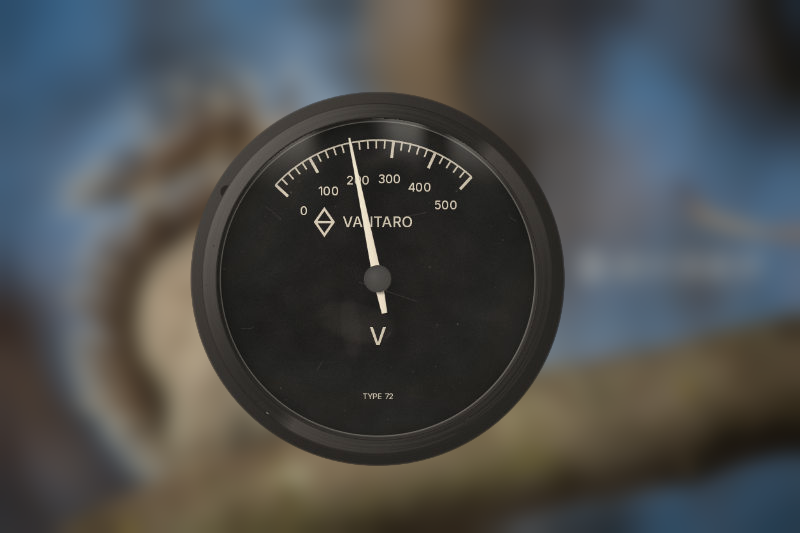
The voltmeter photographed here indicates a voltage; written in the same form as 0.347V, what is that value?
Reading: 200V
